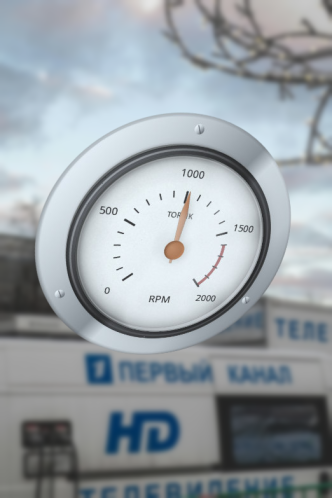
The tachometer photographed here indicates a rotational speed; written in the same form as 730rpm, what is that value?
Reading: 1000rpm
